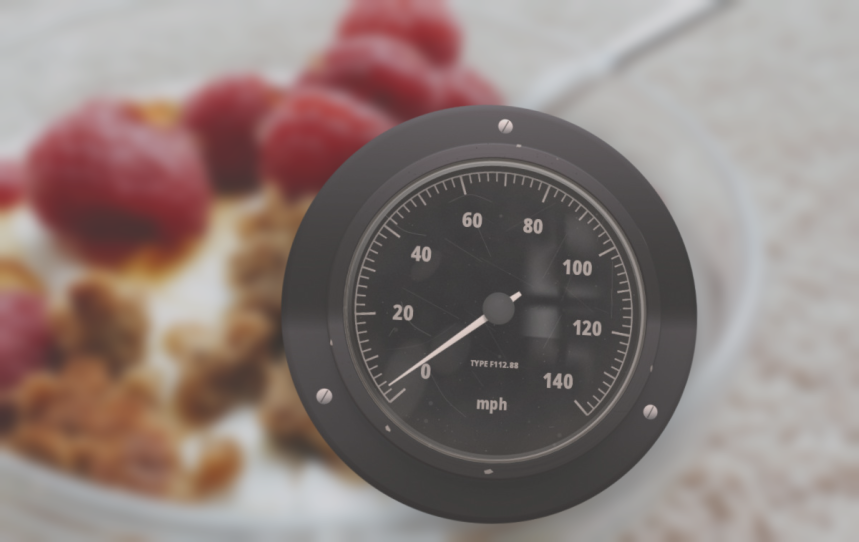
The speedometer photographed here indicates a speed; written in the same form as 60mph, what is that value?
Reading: 3mph
